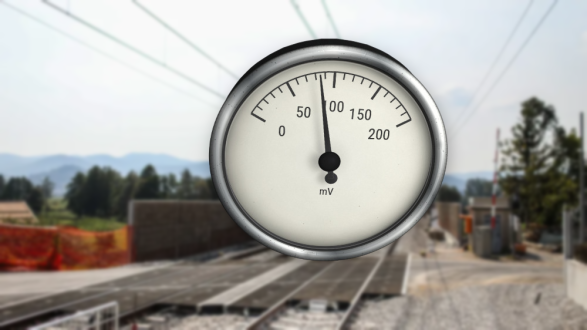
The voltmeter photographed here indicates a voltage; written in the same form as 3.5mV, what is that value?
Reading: 85mV
